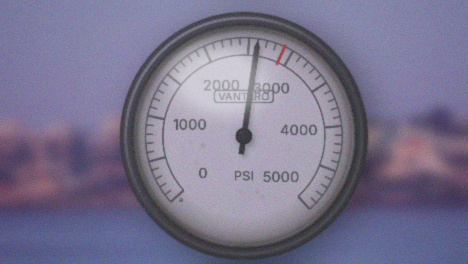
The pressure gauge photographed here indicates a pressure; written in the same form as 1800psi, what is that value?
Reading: 2600psi
